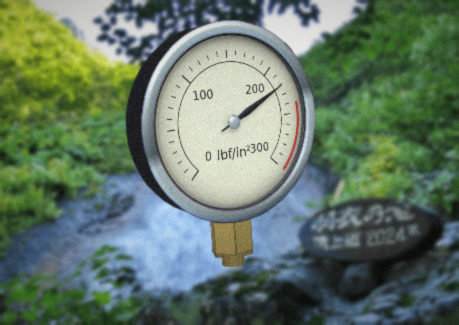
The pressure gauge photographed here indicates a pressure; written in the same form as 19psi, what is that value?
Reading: 220psi
